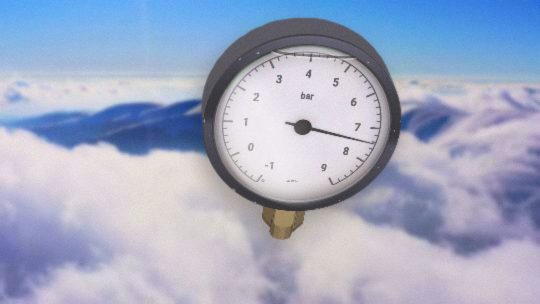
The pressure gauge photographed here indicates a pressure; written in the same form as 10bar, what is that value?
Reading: 7.4bar
